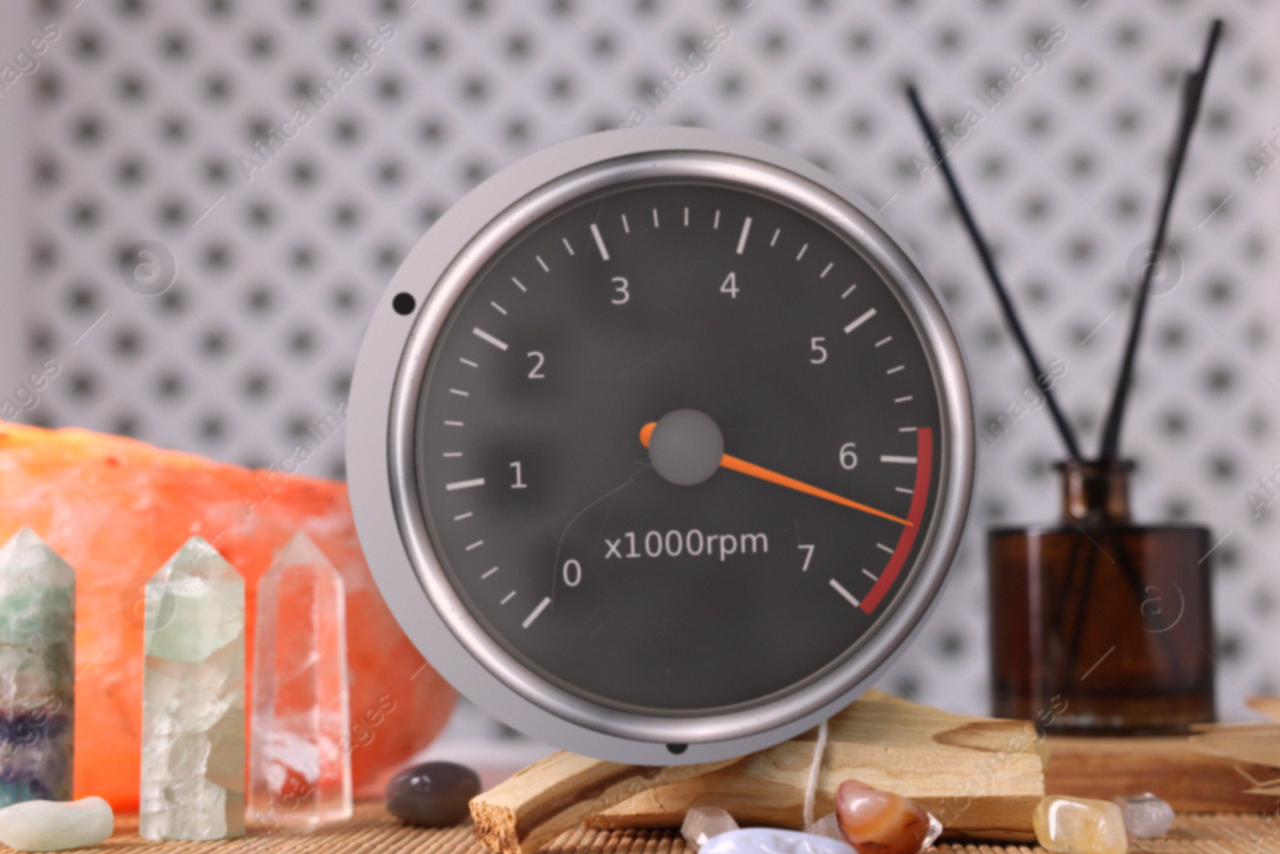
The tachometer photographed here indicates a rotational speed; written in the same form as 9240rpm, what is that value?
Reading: 6400rpm
